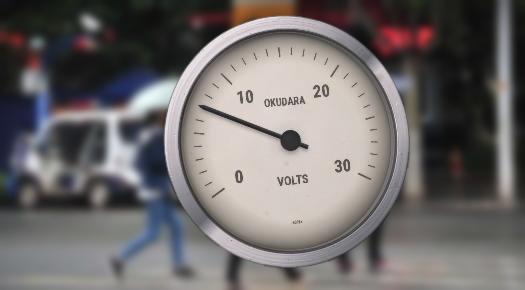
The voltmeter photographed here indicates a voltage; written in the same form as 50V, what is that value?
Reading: 7V
